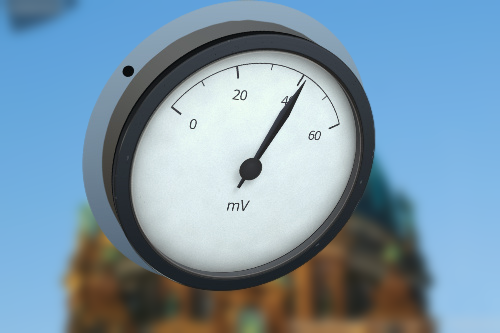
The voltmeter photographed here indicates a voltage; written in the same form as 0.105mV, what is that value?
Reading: 40mV
